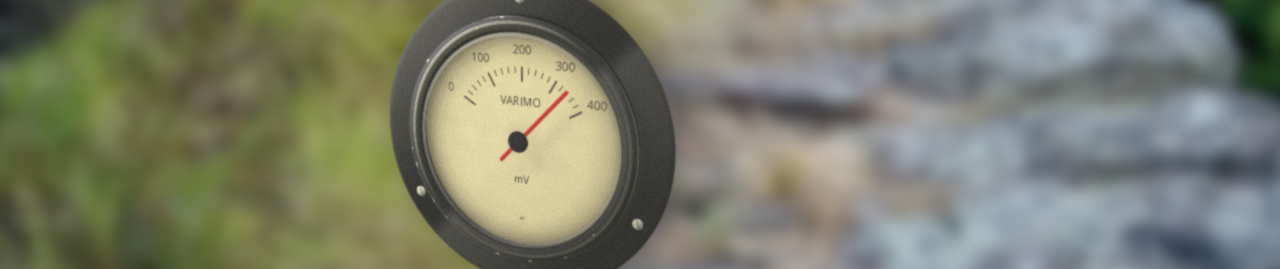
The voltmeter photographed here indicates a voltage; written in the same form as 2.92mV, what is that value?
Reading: 340mV
